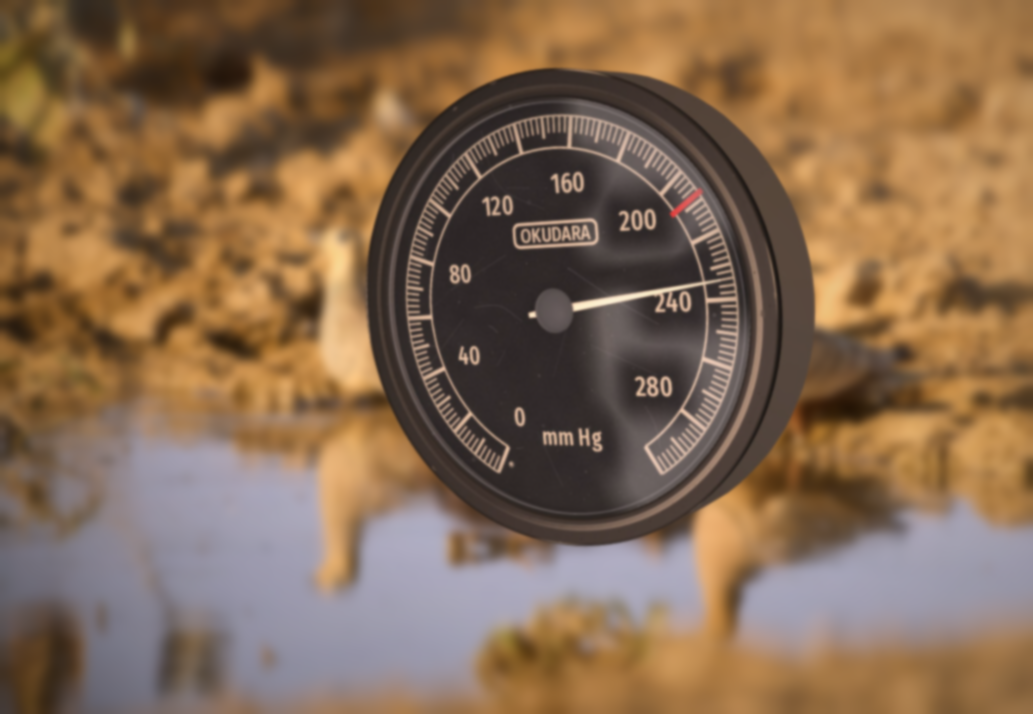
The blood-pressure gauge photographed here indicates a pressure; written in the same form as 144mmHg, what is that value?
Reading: 234mmHg
